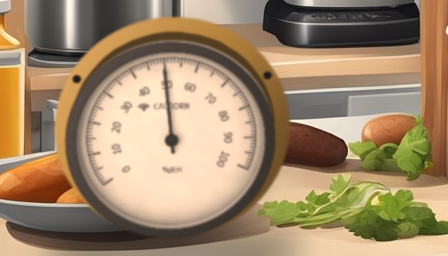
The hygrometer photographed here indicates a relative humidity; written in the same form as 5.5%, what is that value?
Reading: 50%
